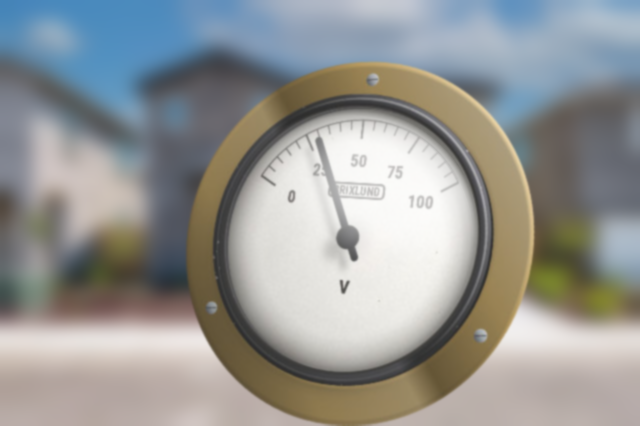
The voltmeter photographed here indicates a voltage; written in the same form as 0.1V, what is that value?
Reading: 30V
